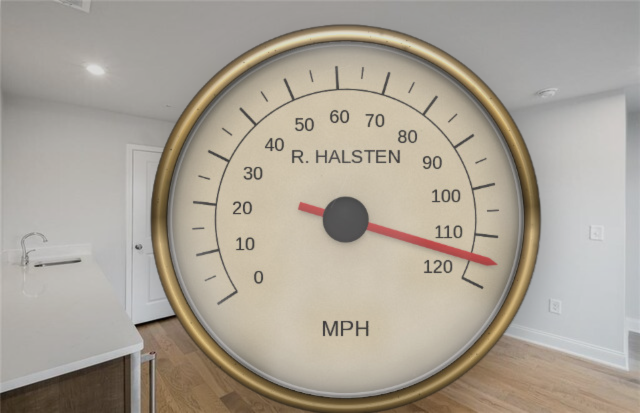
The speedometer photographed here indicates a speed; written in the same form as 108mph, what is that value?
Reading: 115mph
